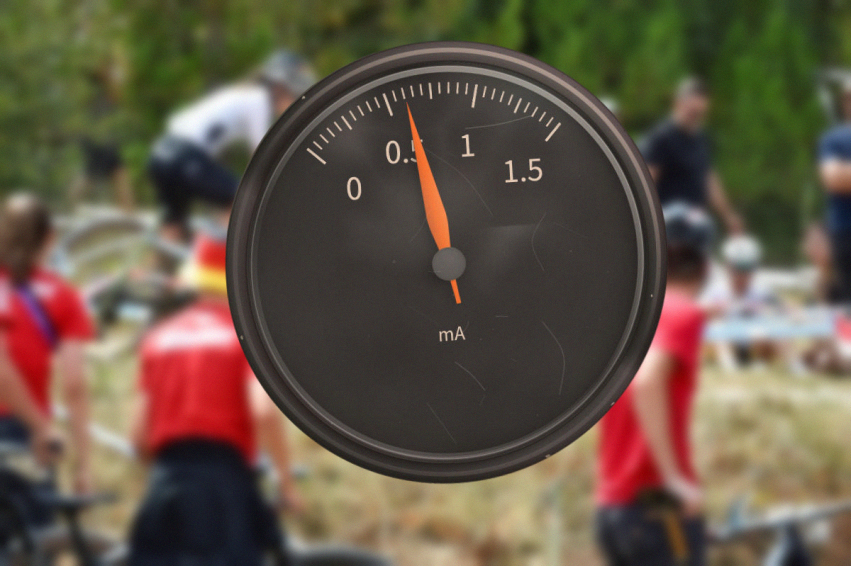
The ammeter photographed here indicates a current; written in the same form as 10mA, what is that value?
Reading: 0.6mA
